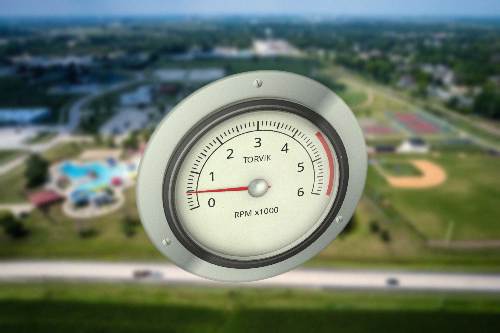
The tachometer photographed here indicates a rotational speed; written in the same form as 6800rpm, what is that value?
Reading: 500rpm
